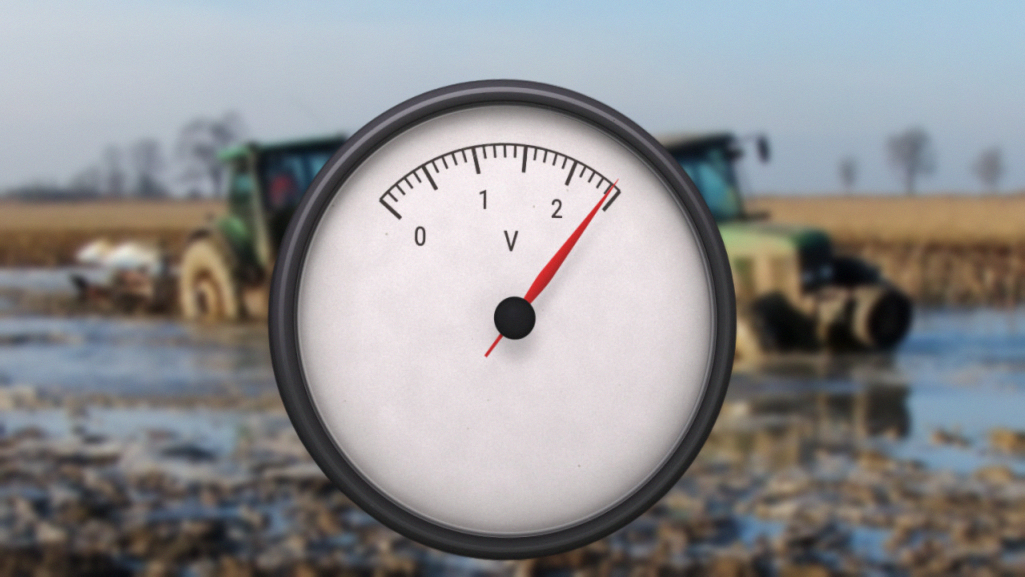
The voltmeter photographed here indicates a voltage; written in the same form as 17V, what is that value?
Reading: 2.4V
